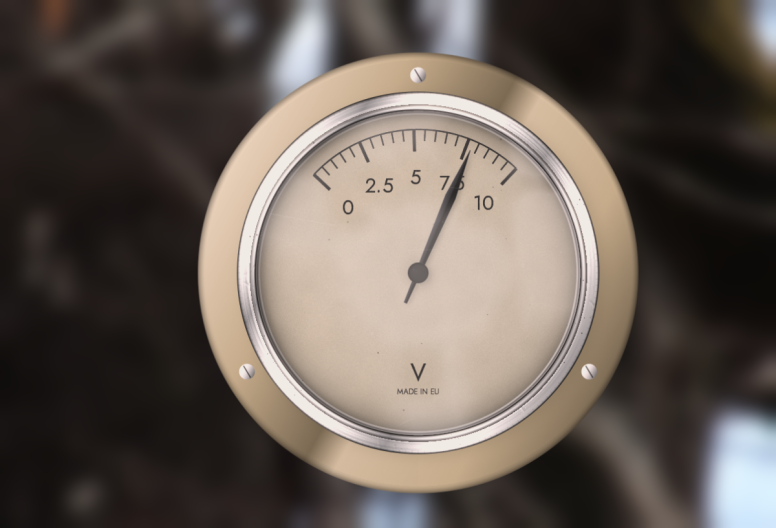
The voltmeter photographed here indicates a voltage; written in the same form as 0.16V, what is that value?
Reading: 7.75V
